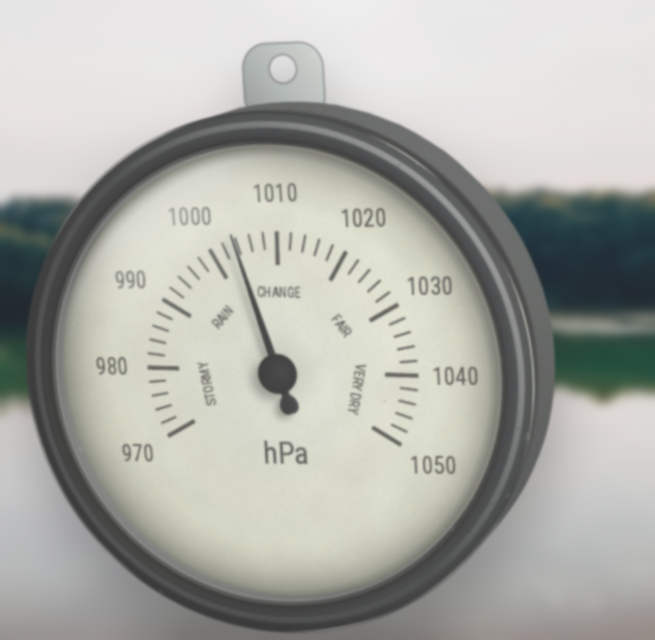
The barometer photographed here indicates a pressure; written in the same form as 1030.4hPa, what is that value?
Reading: 1004hPa
